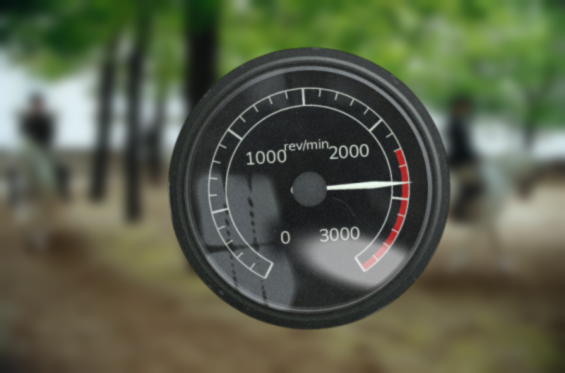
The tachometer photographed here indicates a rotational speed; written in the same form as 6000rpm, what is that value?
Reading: 2400rpm
